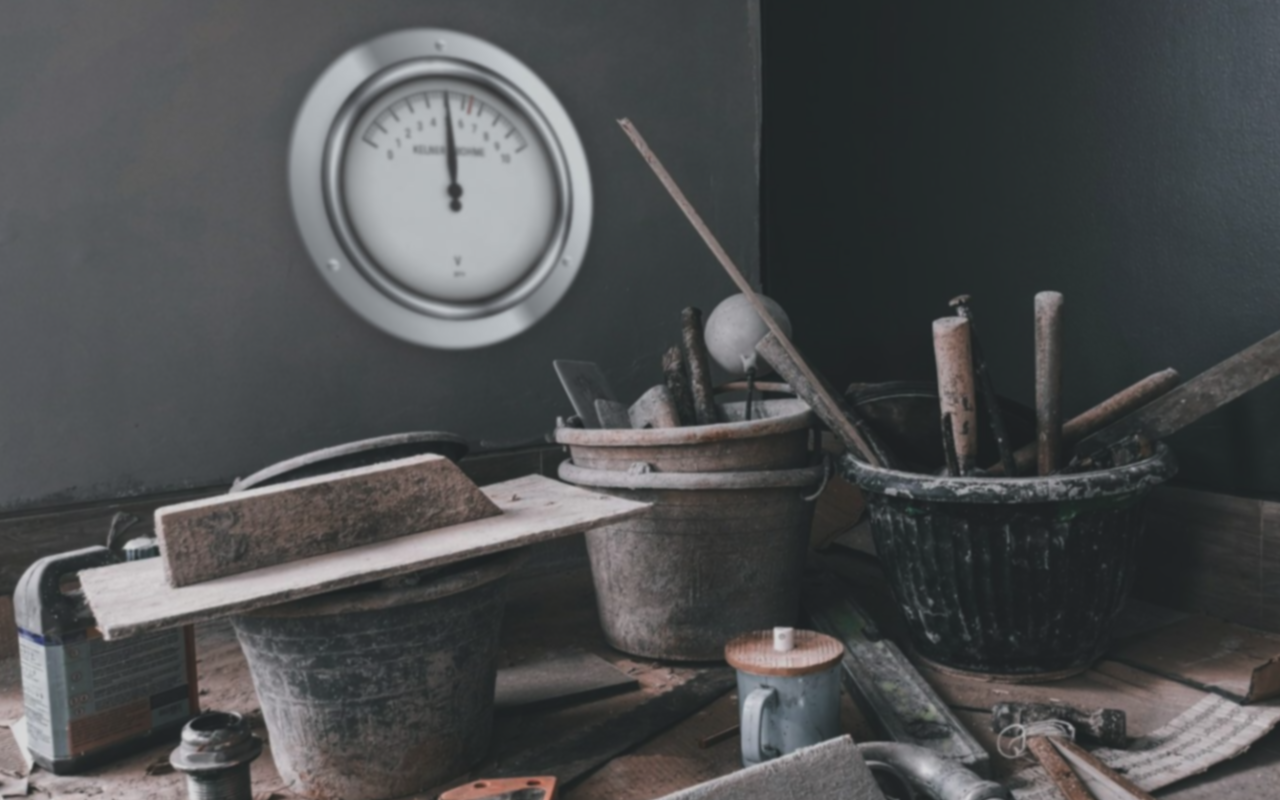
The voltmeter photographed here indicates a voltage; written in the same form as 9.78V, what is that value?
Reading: 5V
